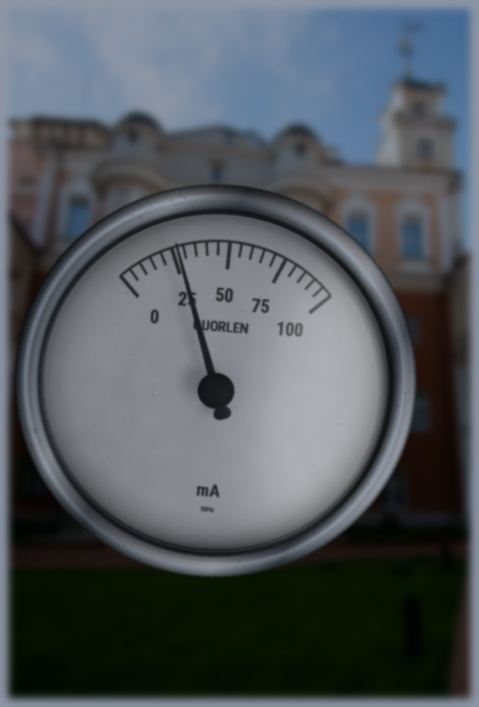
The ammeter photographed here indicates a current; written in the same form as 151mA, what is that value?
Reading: 27.5mA
